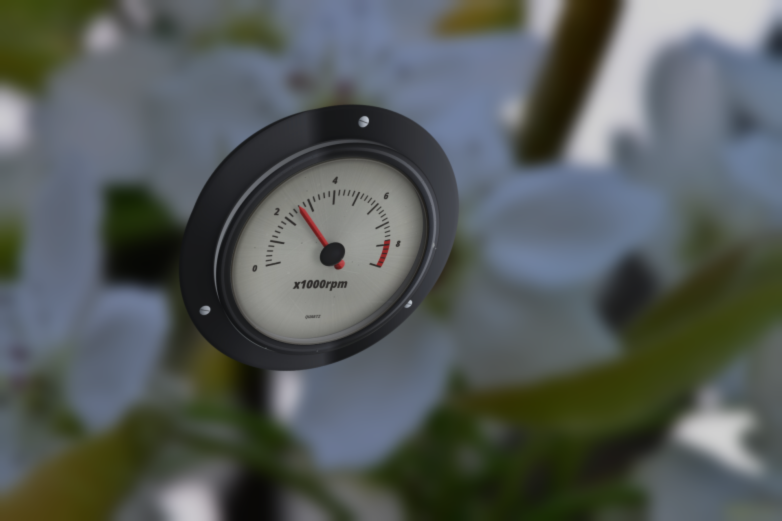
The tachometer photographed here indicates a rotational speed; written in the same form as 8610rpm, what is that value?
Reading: 2600rpm
